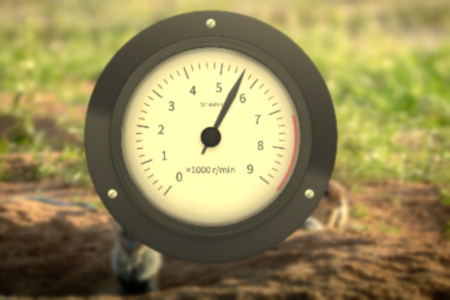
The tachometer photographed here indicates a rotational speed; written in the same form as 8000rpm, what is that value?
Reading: 5600rpm
